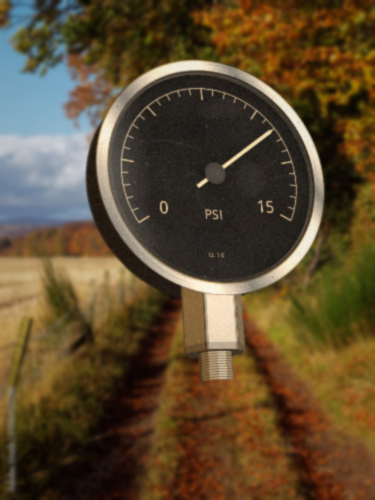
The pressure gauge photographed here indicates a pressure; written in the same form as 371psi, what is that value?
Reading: 11psi
